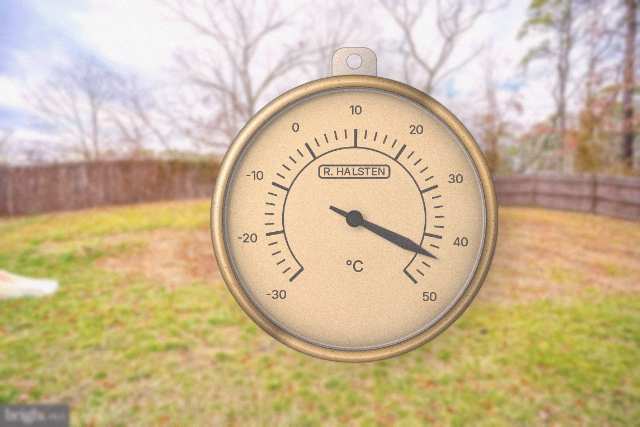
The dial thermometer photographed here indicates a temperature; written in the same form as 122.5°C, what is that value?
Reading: 44°C
